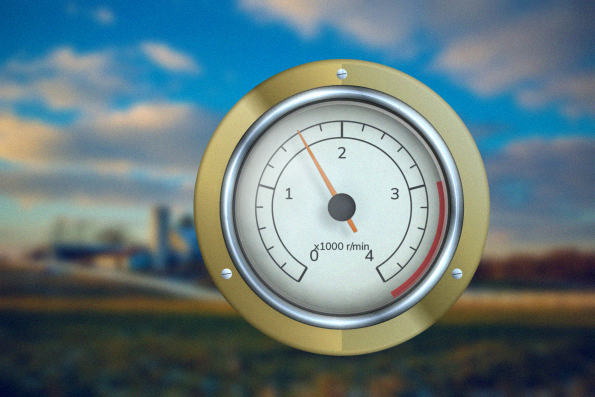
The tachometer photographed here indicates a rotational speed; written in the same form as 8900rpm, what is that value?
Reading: 1600rpm
